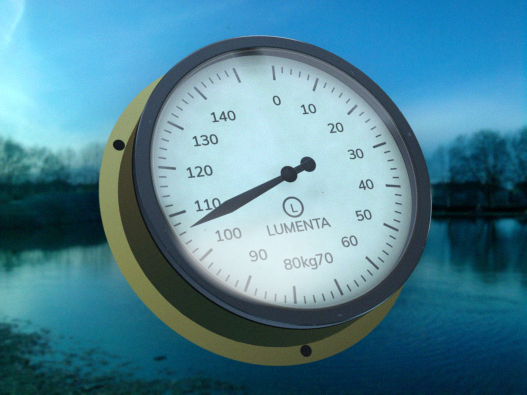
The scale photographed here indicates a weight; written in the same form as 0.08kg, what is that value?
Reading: 106kg
